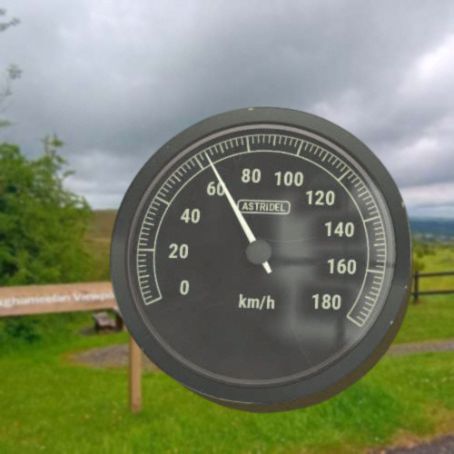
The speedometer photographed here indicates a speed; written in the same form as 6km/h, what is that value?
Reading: 64km/h
